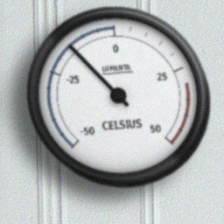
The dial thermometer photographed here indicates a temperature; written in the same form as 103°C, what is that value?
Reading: -15°C
